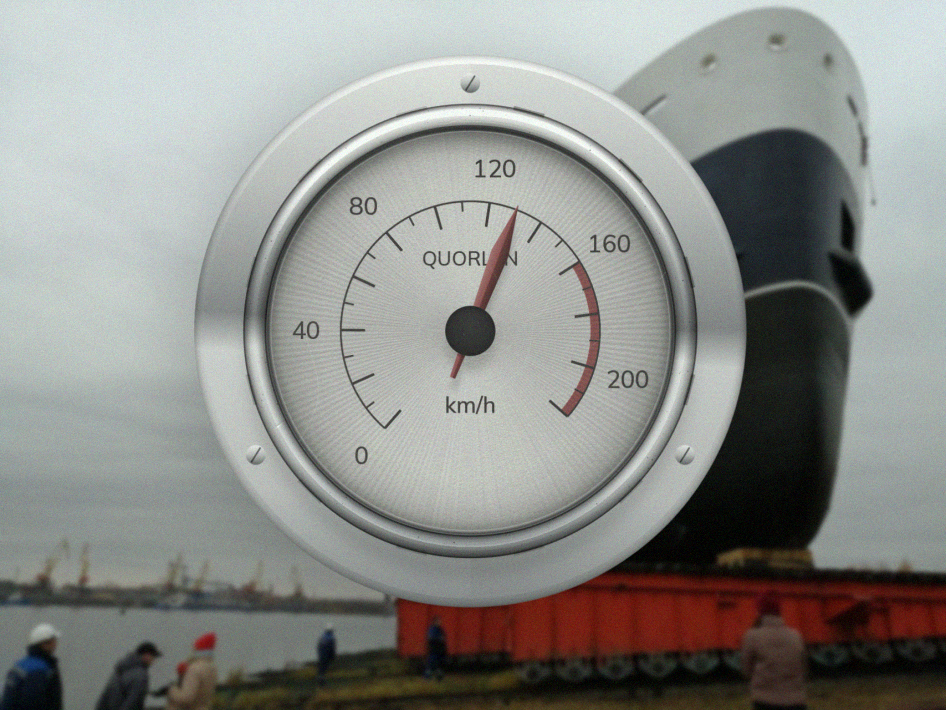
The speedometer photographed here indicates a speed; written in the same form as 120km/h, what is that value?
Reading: 130km/h
